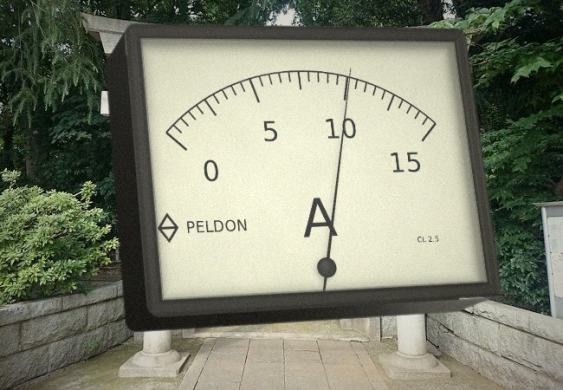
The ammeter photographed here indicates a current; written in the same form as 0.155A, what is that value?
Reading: 10A
